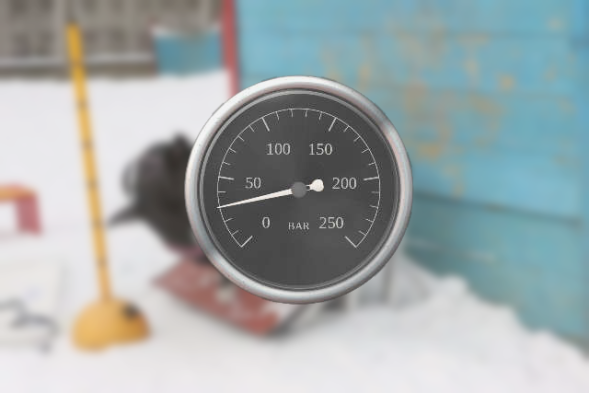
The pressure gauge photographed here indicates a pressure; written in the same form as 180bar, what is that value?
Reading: 30bar
